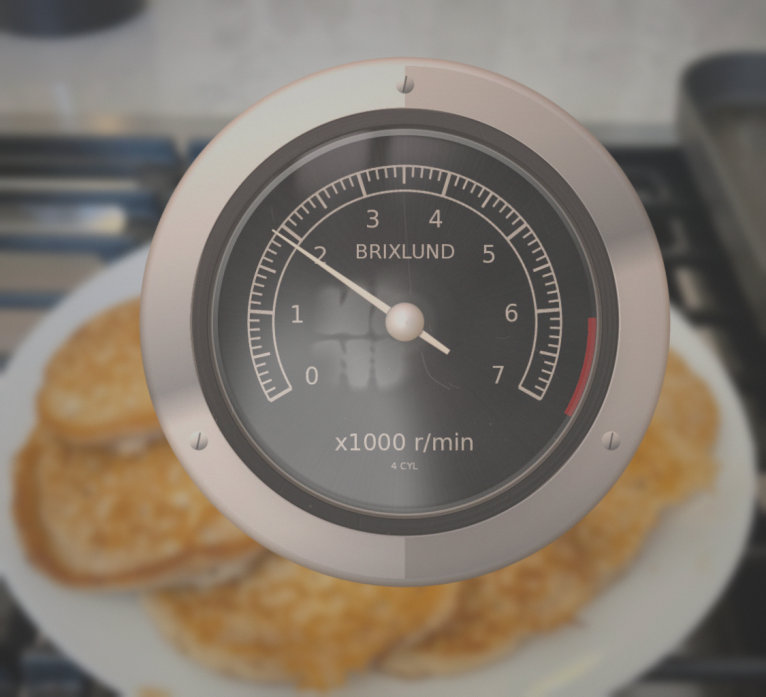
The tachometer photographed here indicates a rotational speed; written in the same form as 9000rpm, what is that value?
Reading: 1900rpm
